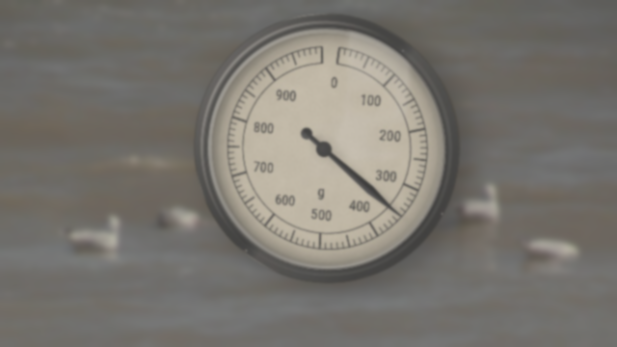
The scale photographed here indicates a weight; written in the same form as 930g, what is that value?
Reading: 350g
